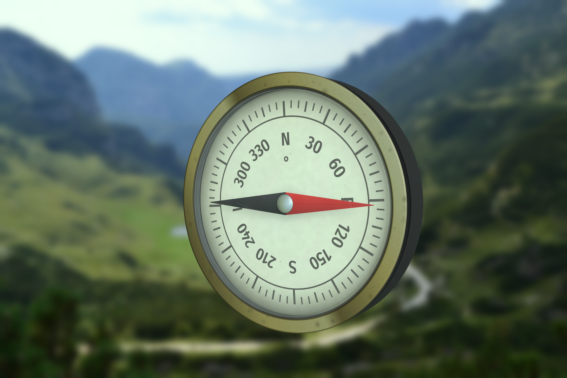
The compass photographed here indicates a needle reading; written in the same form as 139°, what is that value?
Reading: 92.5°
